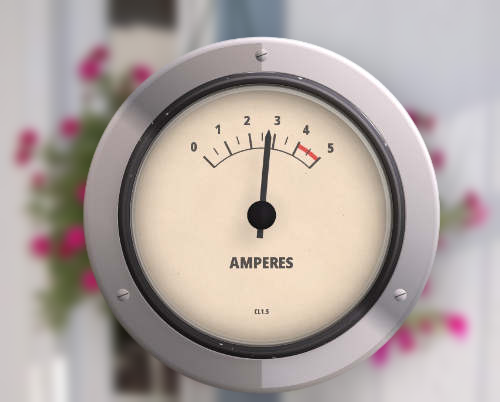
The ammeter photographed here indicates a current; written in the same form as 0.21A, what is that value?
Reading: 2.75A
